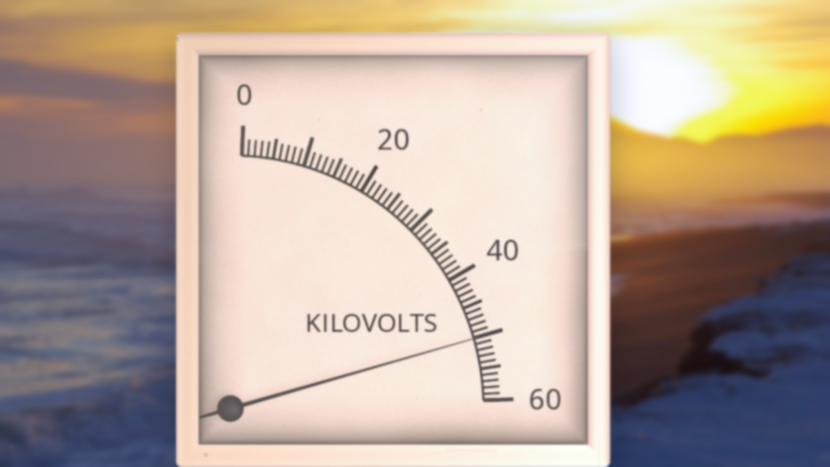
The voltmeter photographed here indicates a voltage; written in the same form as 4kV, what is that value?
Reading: 50kV
